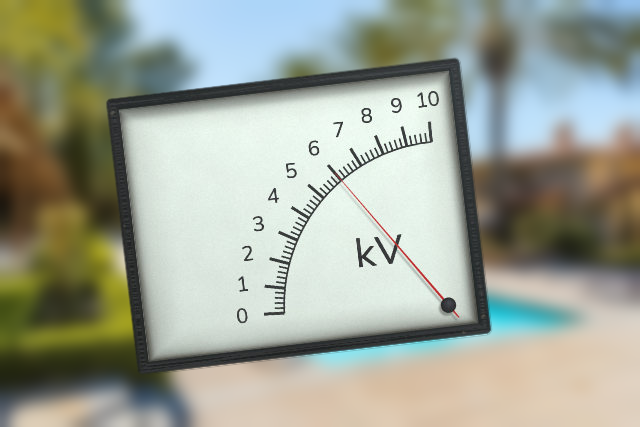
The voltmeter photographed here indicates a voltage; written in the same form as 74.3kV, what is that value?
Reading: 6kV
